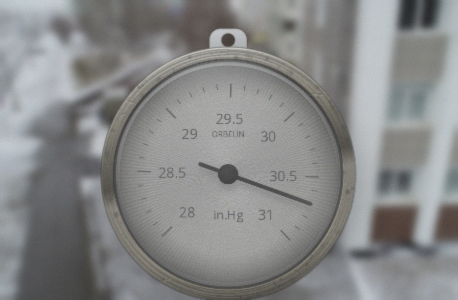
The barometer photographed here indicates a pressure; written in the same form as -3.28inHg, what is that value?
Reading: 30.7inHg
